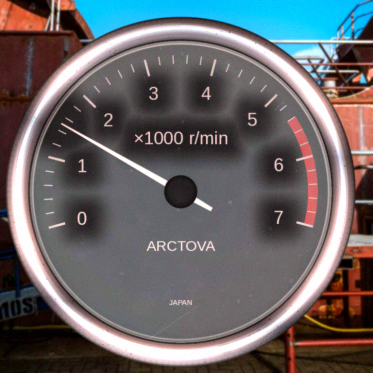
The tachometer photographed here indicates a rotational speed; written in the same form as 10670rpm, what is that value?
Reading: 1500rpm
